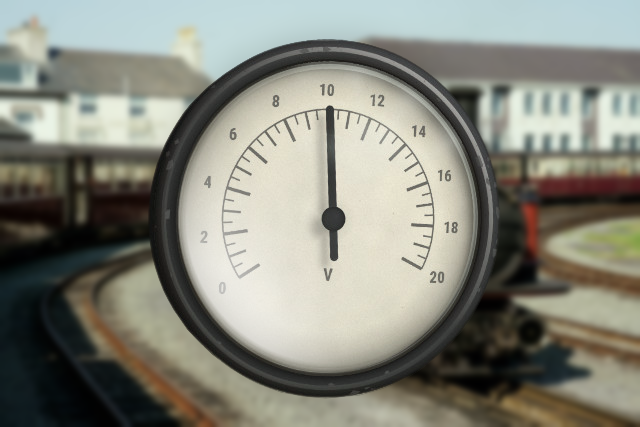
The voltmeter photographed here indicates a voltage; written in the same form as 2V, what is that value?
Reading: 10V
